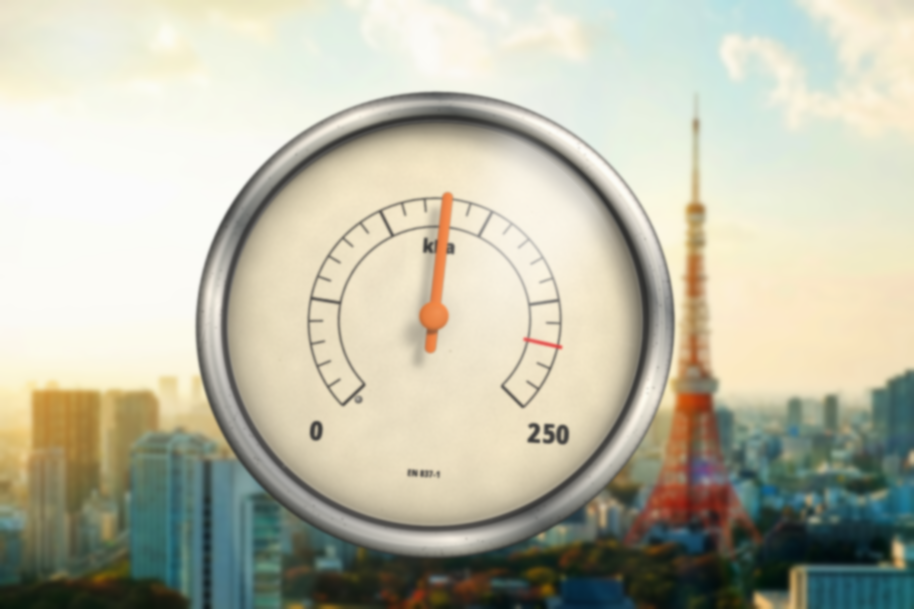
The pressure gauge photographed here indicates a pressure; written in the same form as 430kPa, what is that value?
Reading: 130kPa
